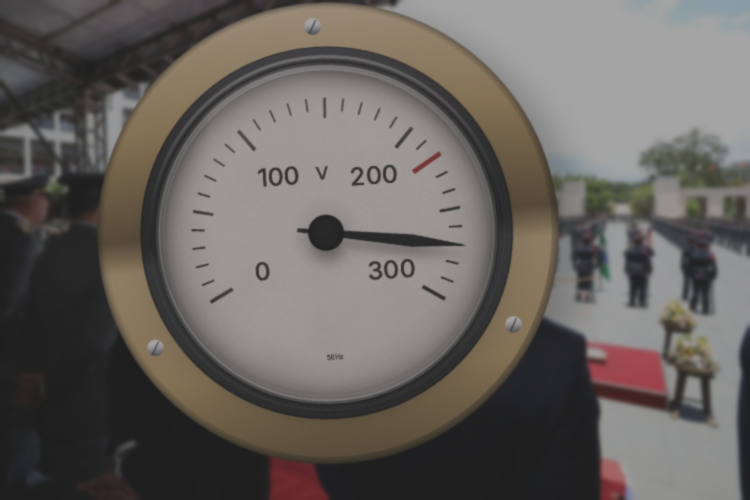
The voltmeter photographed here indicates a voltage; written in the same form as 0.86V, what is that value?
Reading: 270V
